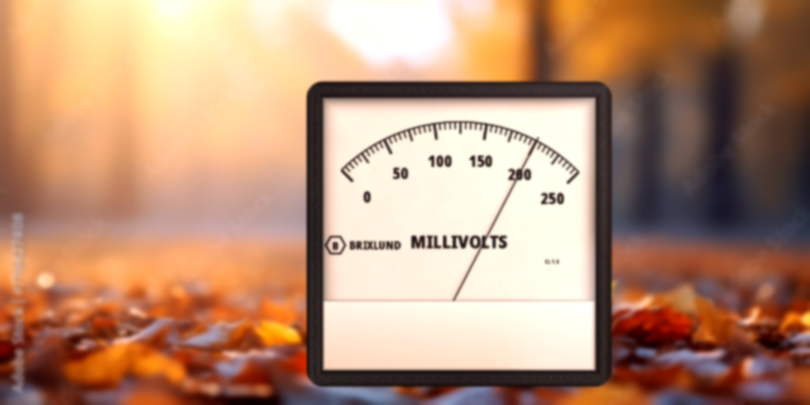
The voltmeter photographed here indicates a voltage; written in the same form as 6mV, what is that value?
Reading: 200mV
